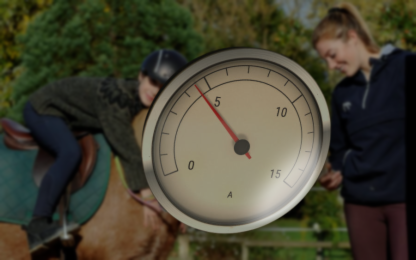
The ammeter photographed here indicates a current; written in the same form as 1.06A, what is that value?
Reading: 4.5A
